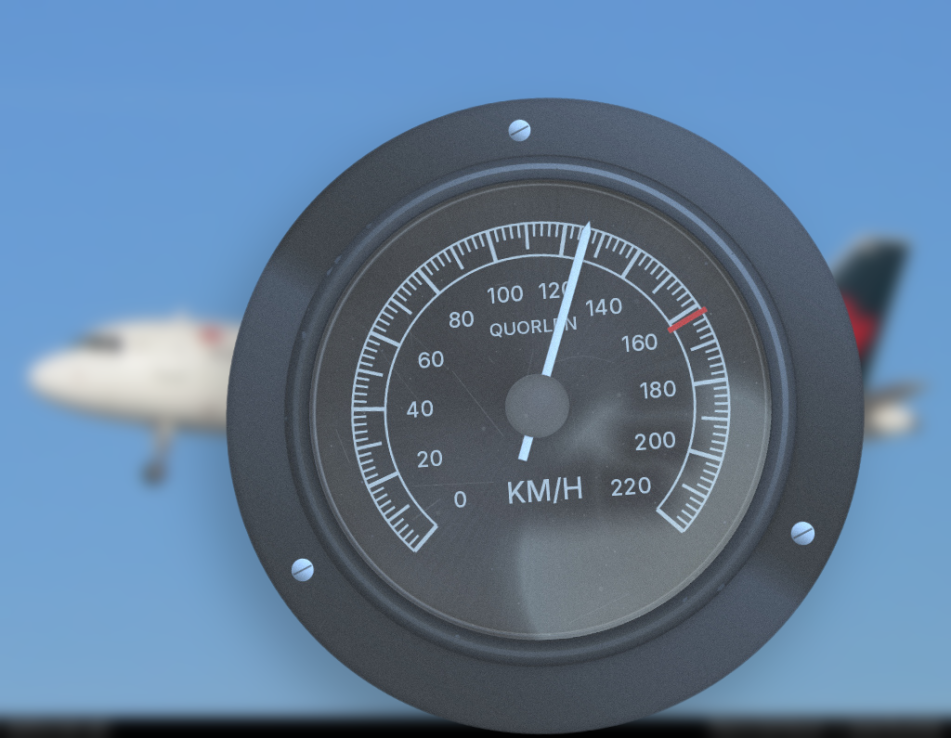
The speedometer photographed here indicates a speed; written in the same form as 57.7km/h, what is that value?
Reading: 126km/h
